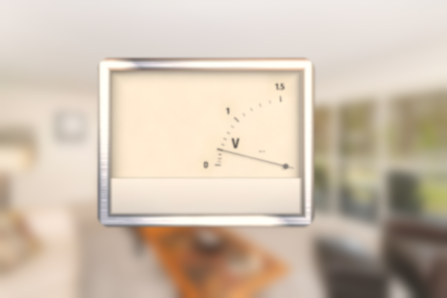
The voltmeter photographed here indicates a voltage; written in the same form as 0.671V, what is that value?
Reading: 0.5V
